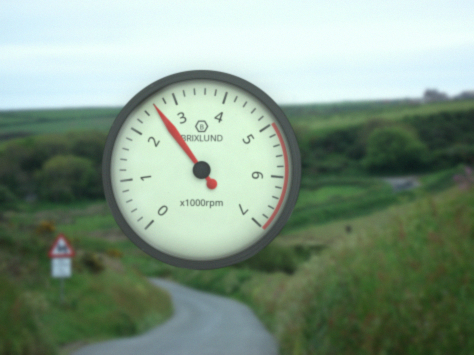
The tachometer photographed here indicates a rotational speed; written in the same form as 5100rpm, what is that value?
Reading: 2600rpm
